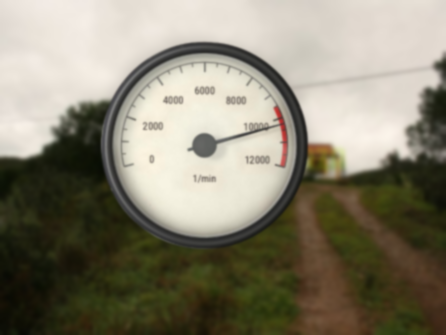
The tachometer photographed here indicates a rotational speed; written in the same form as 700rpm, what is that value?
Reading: 10250rpm
